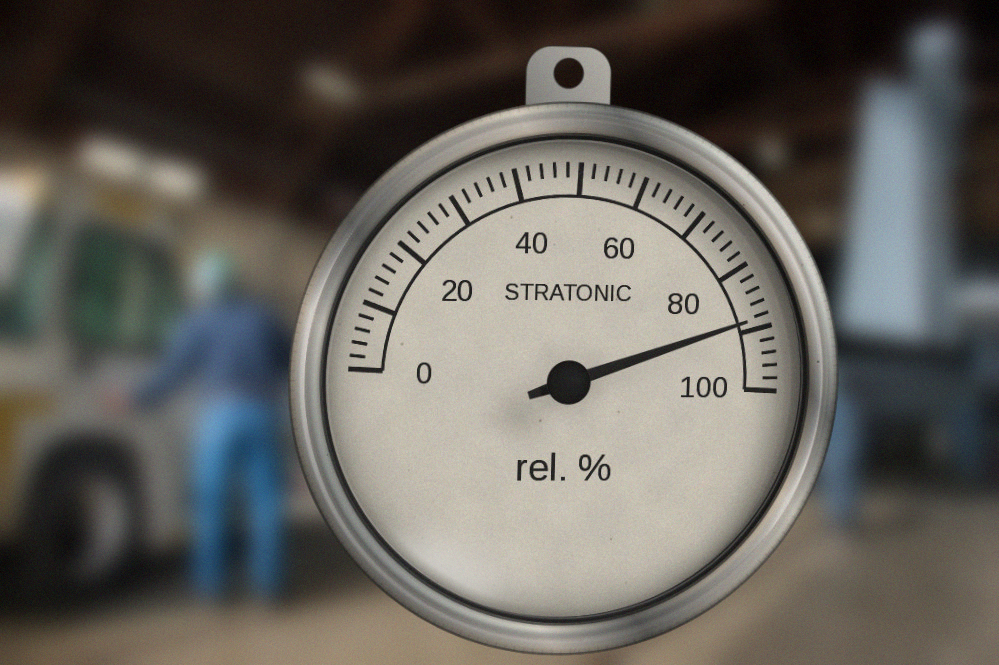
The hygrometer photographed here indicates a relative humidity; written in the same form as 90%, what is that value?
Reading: 88%
